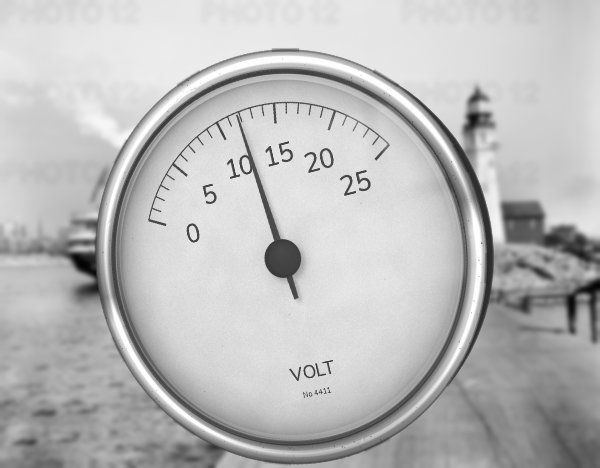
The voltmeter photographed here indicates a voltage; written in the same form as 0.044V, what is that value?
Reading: 12V
